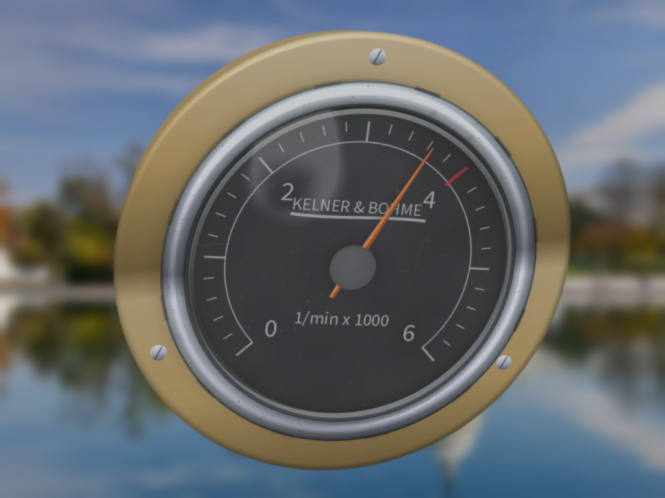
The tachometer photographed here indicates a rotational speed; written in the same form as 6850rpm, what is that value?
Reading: 3600rpm
